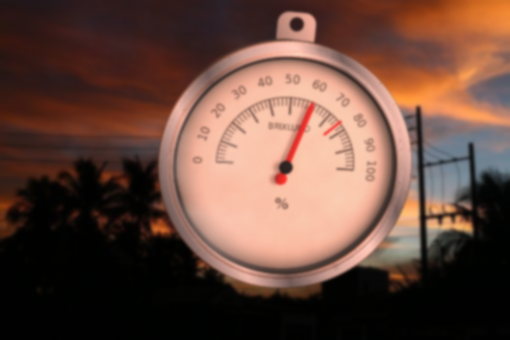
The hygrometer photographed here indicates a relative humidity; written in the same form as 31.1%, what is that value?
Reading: 60%
